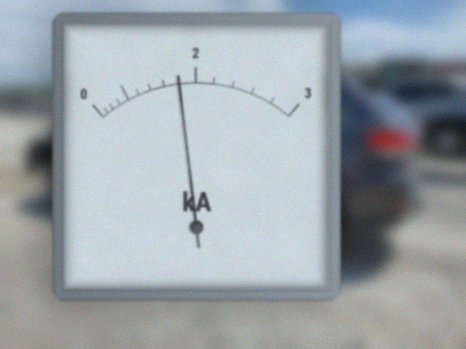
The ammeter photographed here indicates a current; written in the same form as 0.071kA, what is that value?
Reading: 1.8kA
